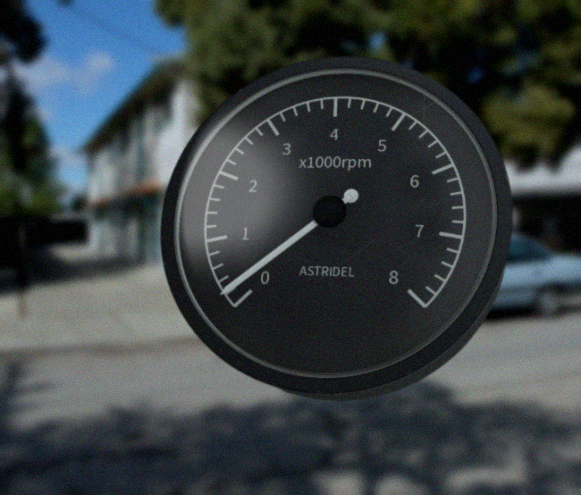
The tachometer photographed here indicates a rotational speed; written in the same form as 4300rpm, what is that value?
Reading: 200rpm
